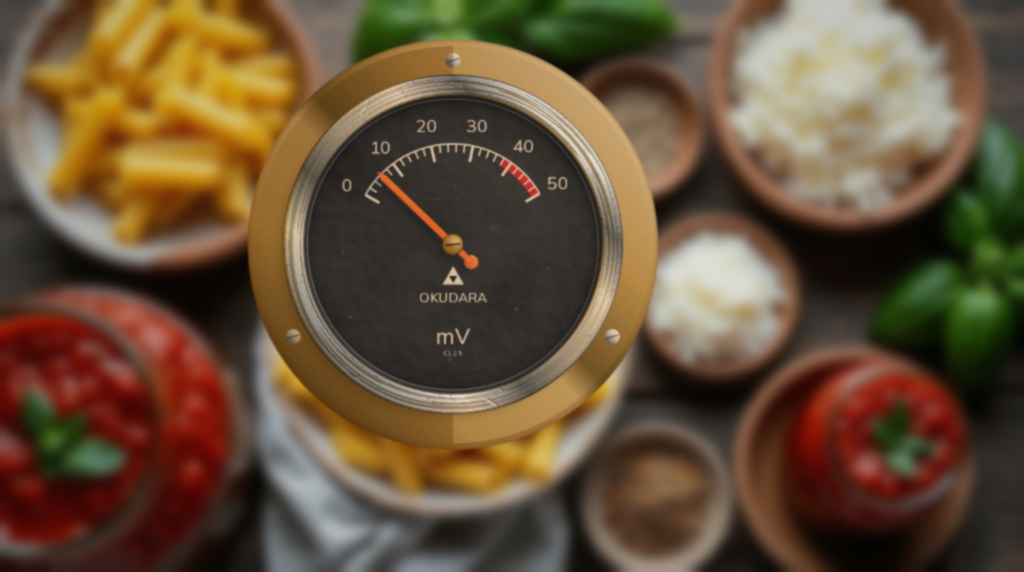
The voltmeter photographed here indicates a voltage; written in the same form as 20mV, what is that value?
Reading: 6mV
